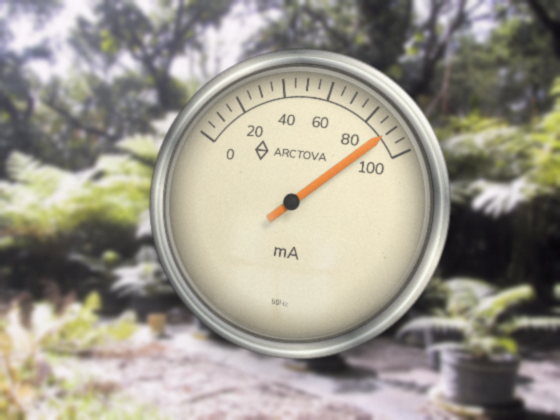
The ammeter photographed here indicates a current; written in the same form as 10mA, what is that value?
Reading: 90mA
